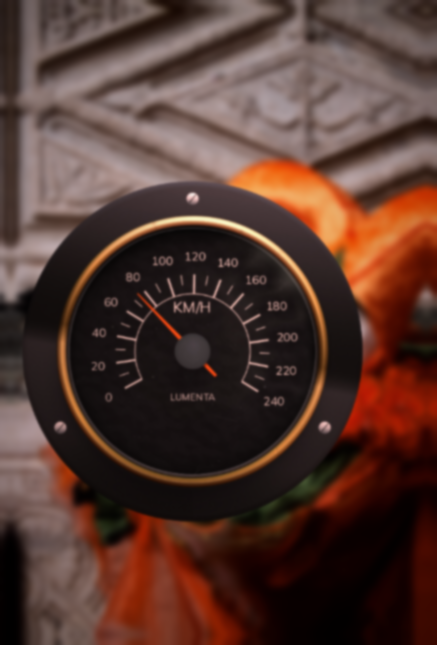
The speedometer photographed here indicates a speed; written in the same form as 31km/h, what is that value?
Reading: 75km/h
